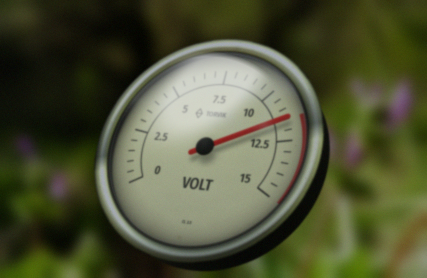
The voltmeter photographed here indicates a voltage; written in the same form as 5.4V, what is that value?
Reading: 11.5V
